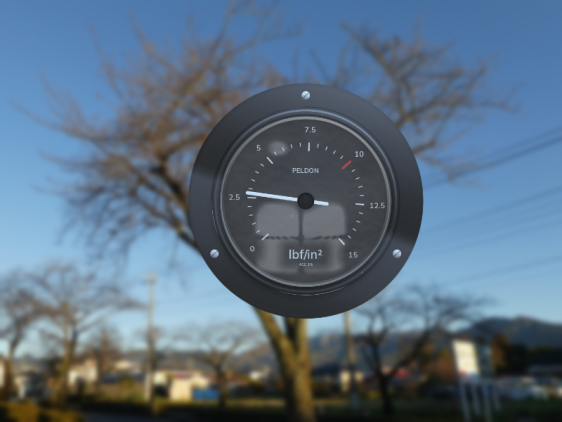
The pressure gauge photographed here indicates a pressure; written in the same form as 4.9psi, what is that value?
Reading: 2.75psi
